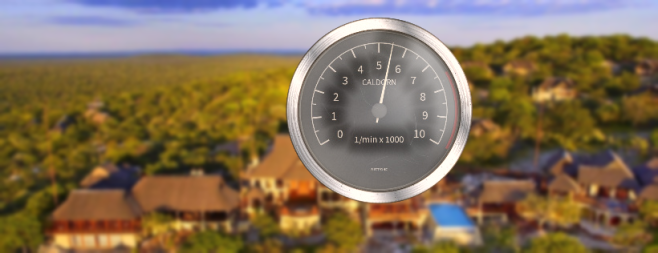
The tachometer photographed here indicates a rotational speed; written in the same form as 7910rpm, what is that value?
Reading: 5500rpm
